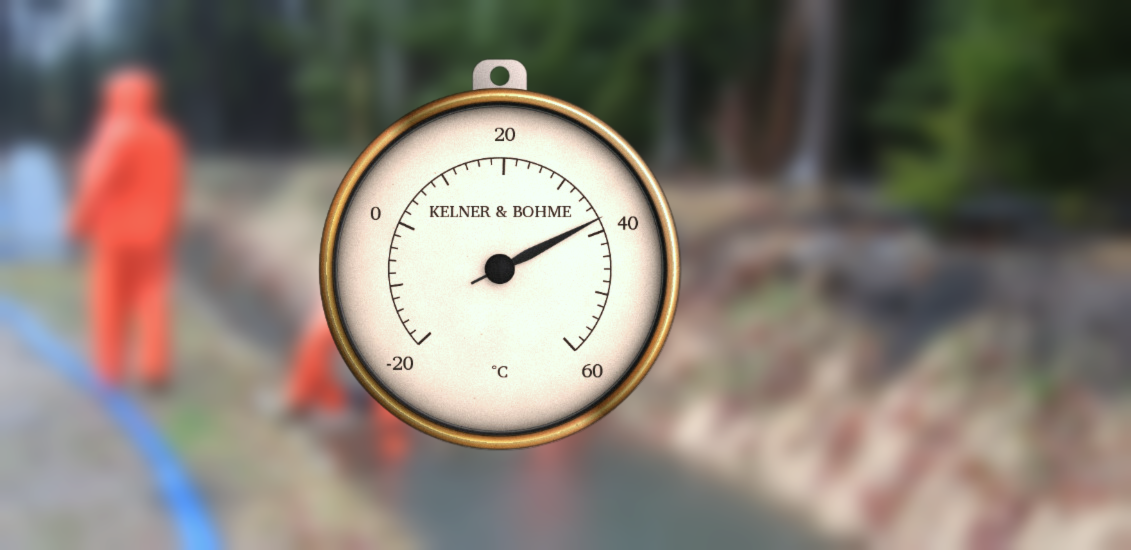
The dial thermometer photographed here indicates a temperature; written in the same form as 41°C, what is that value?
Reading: 38°C
